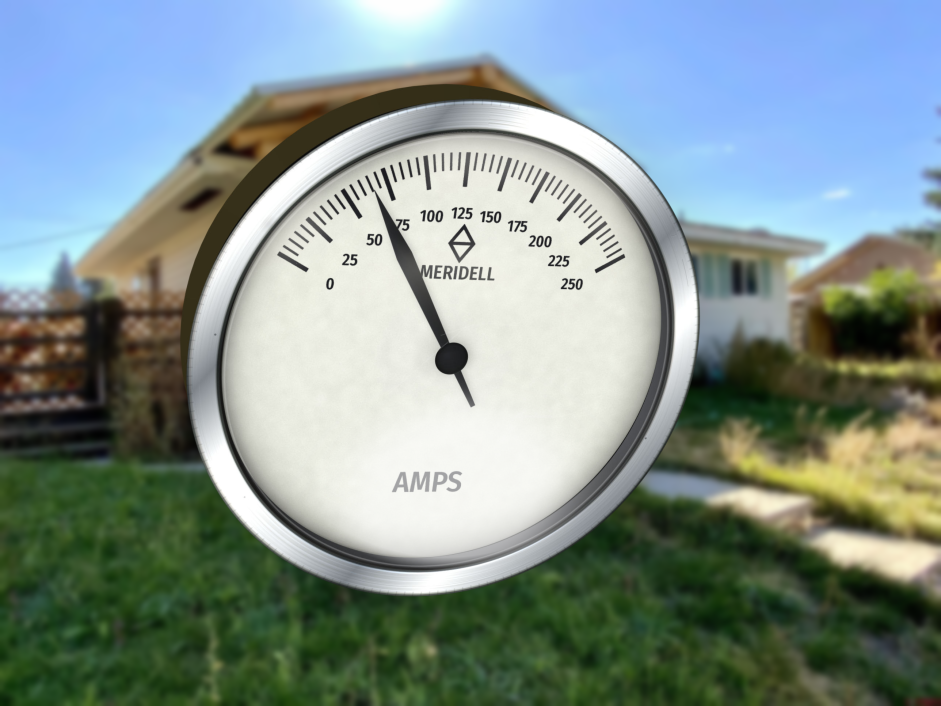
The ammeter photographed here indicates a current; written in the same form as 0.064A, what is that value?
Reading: 65A
